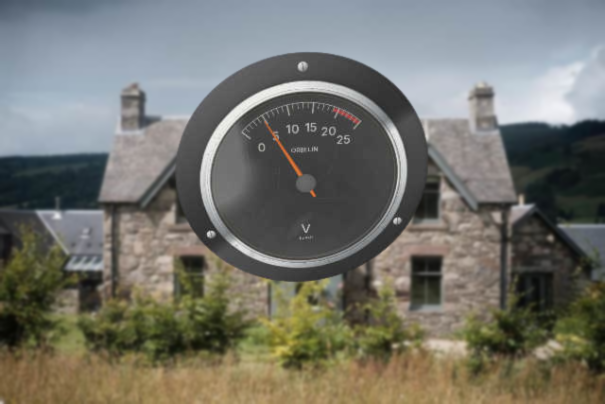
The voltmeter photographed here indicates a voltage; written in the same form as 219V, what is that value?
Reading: 5V
